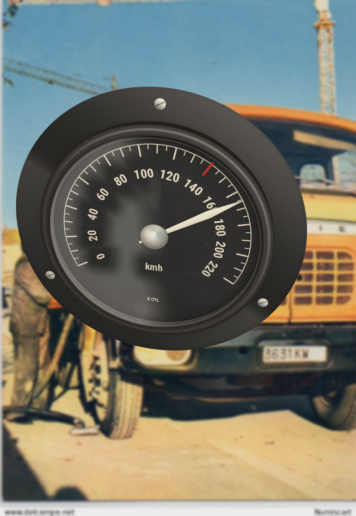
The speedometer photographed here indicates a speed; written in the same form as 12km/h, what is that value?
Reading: 165km/h
